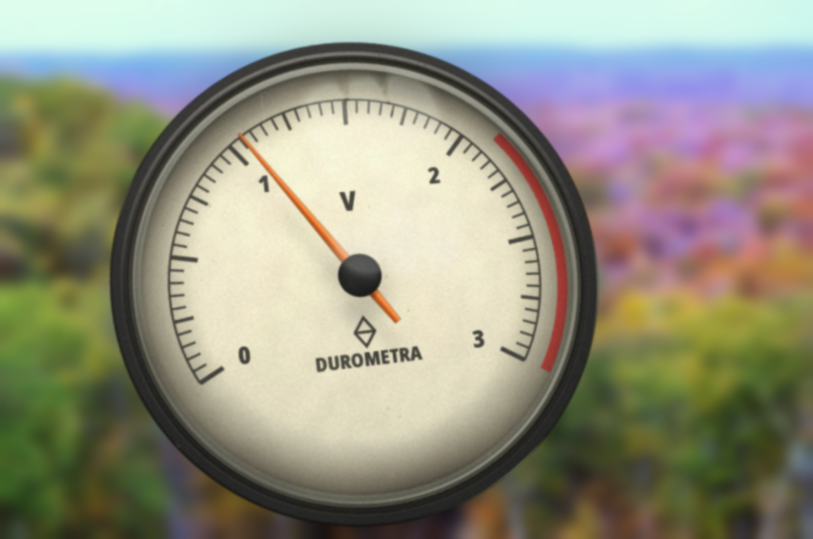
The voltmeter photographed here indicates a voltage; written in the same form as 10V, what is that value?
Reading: 1.05V
